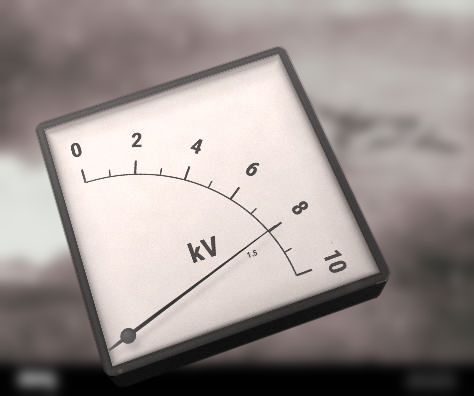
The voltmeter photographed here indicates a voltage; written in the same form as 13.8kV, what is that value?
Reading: 8kV
